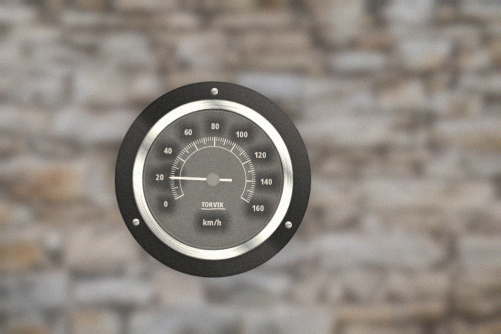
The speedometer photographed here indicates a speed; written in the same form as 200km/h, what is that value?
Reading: 20km/h
